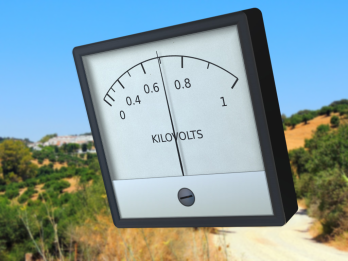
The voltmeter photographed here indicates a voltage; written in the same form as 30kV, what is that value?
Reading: 0.7kV
